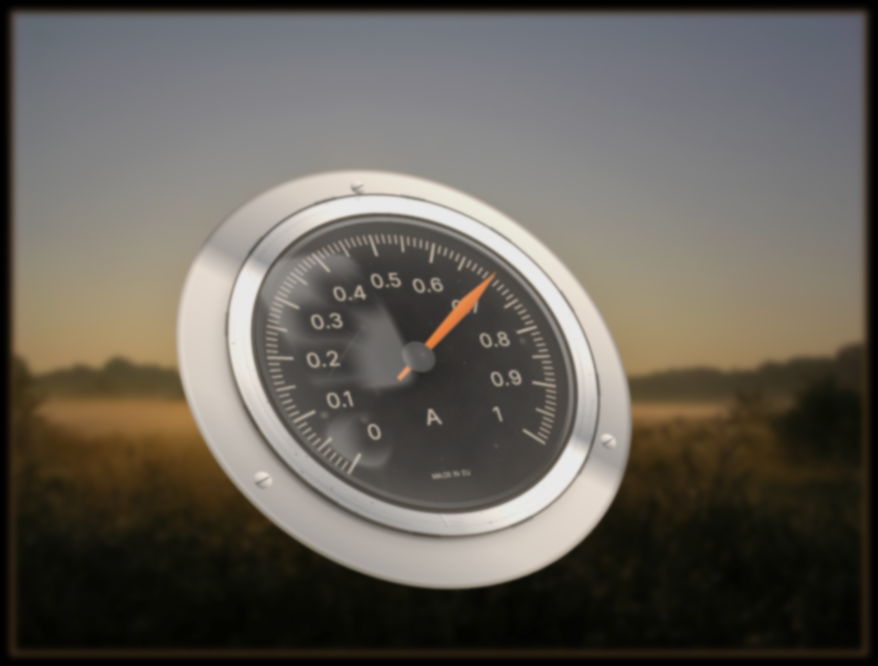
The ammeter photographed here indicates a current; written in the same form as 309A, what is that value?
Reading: 0.7A
